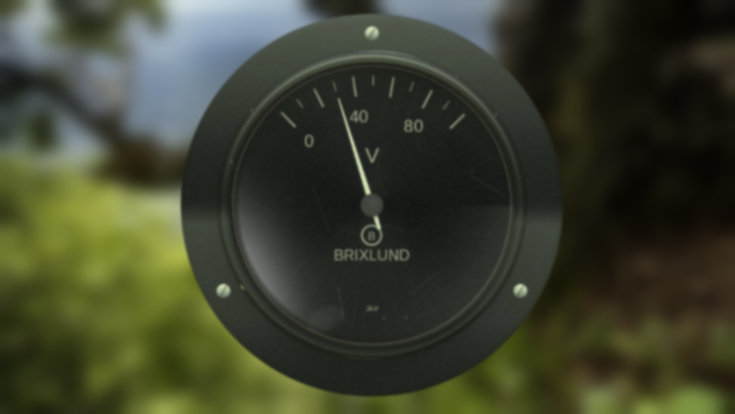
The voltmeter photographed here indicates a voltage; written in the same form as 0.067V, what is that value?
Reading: 30V
